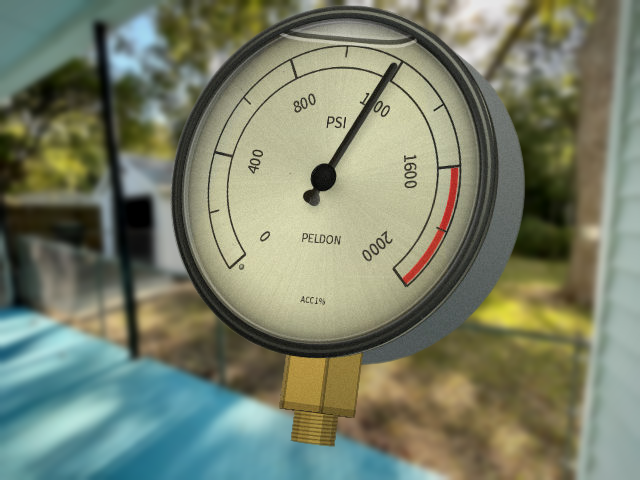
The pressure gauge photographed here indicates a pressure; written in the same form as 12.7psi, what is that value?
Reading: 1200psi
